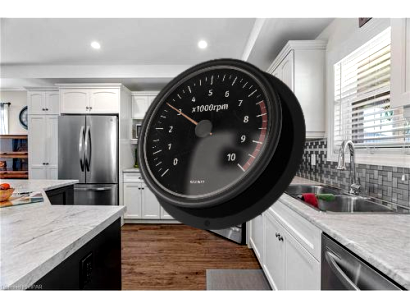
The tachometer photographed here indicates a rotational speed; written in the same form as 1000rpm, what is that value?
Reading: 3000rpm
